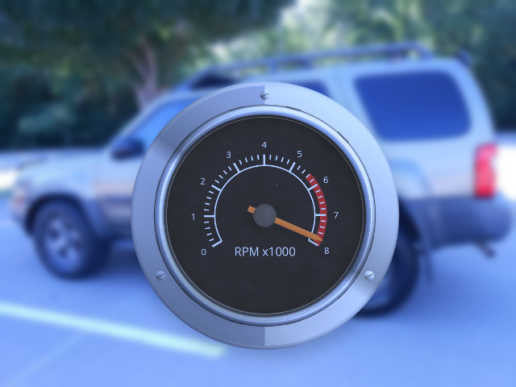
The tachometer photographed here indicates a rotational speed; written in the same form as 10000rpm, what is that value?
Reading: 7800rpm
